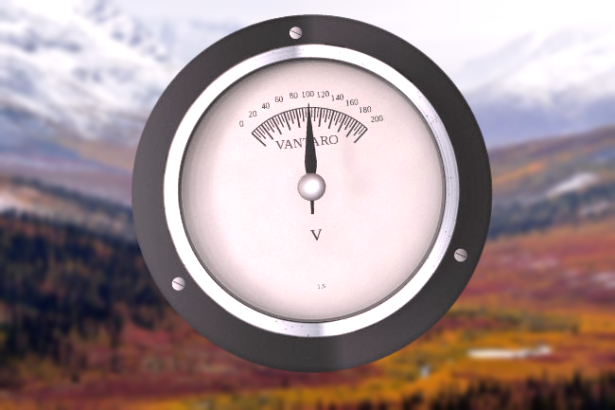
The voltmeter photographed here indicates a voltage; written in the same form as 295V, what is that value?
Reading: 100V
